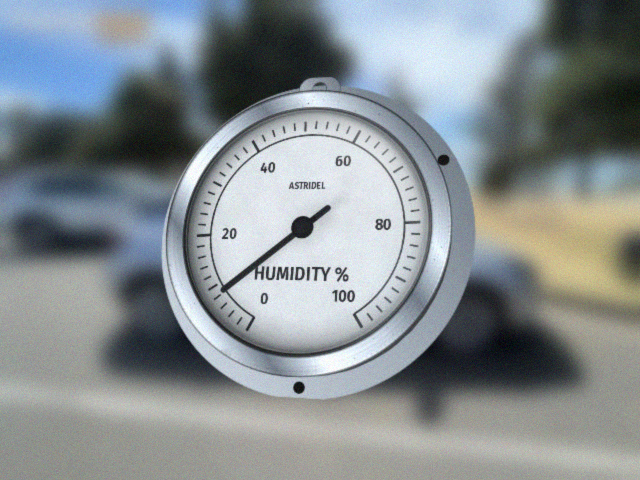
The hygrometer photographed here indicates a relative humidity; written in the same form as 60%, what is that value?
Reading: 8%
